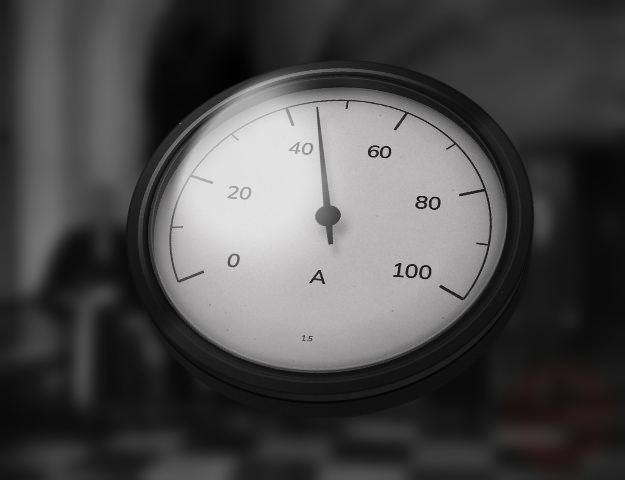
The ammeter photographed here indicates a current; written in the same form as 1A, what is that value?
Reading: 45A
